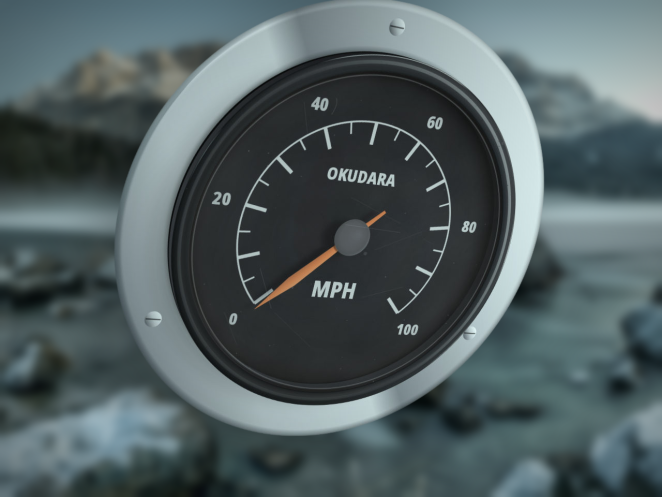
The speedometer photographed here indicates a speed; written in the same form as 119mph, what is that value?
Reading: 0mph
